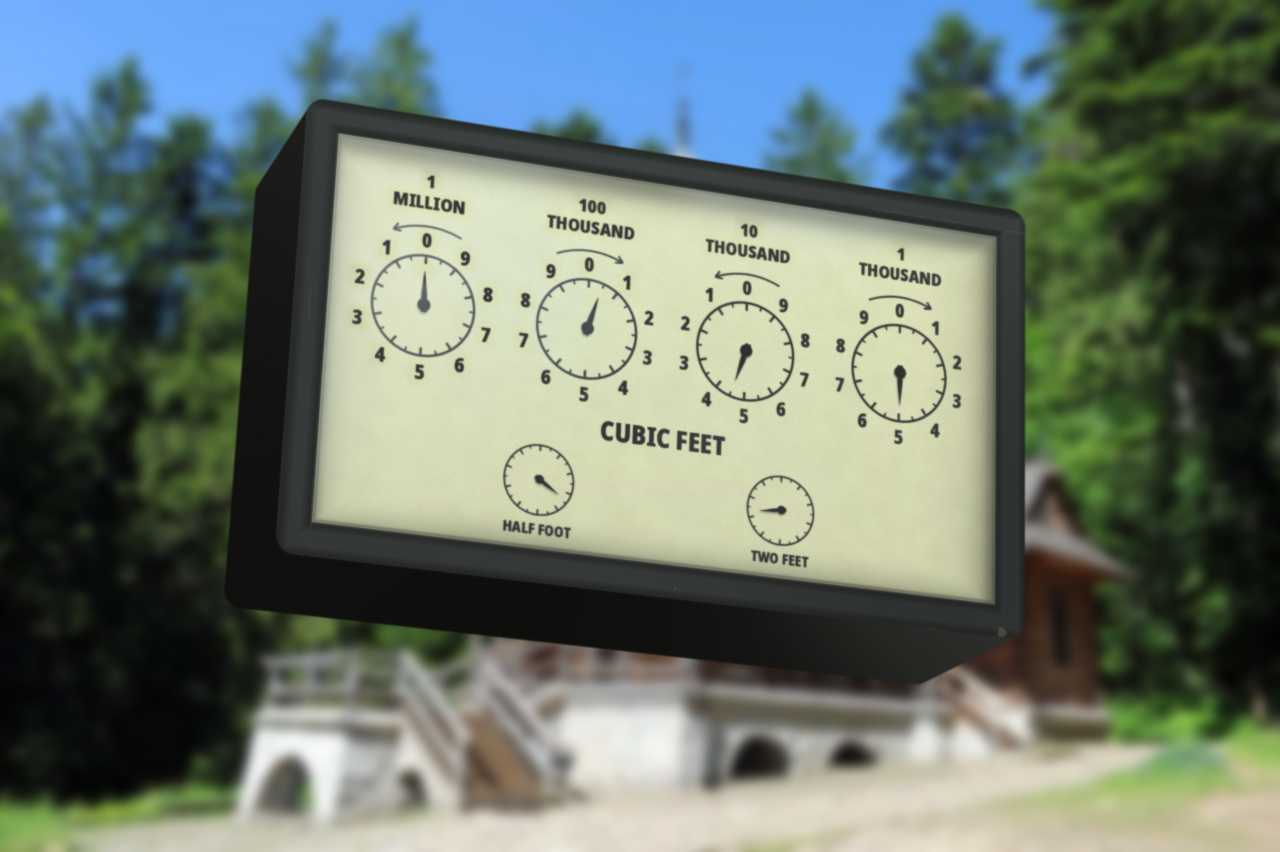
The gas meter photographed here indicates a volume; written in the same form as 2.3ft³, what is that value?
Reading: 4500ft³
